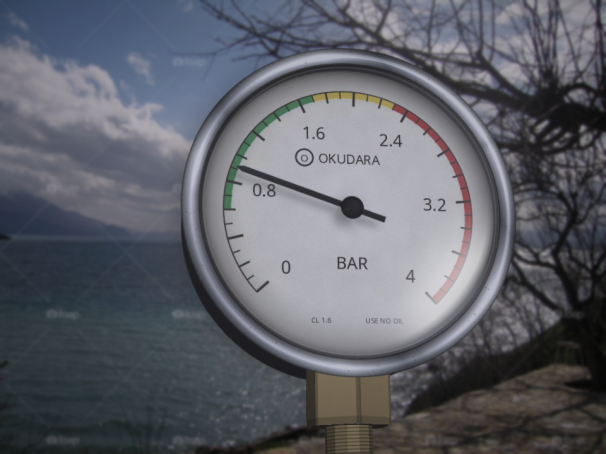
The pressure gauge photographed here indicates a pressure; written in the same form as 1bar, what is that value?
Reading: 0.9bar
